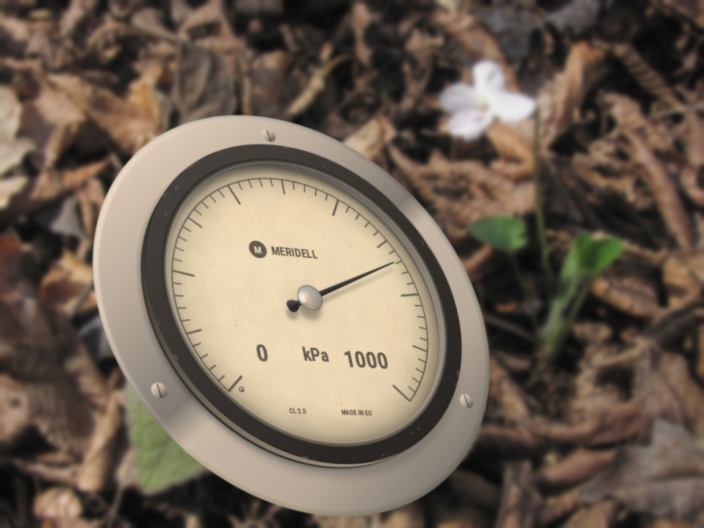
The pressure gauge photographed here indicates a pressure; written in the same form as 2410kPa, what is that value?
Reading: 740kPa
